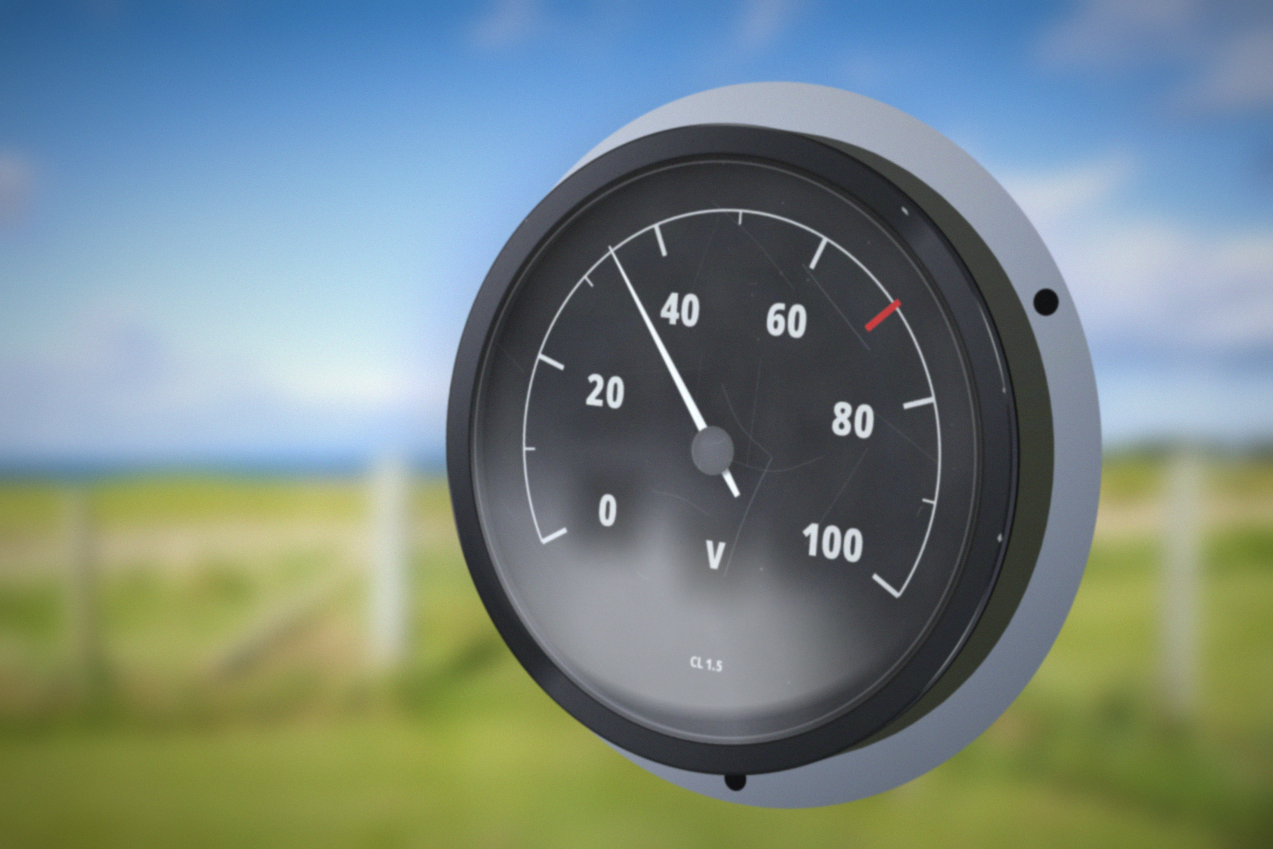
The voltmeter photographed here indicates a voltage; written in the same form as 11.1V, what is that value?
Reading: 35V
